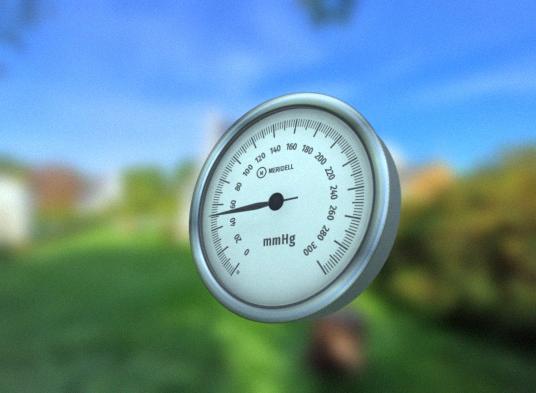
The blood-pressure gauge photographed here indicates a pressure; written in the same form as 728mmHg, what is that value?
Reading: 50mmHg
